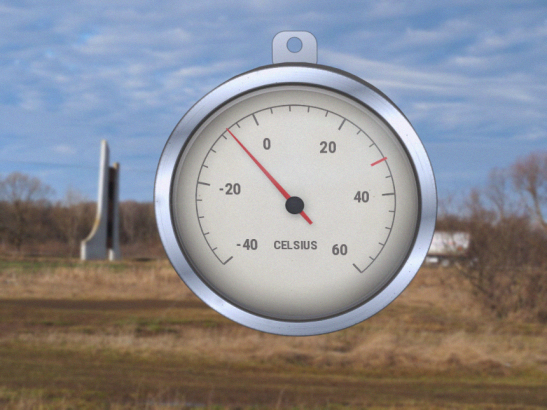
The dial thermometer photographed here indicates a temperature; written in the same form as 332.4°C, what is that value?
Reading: -6°C
